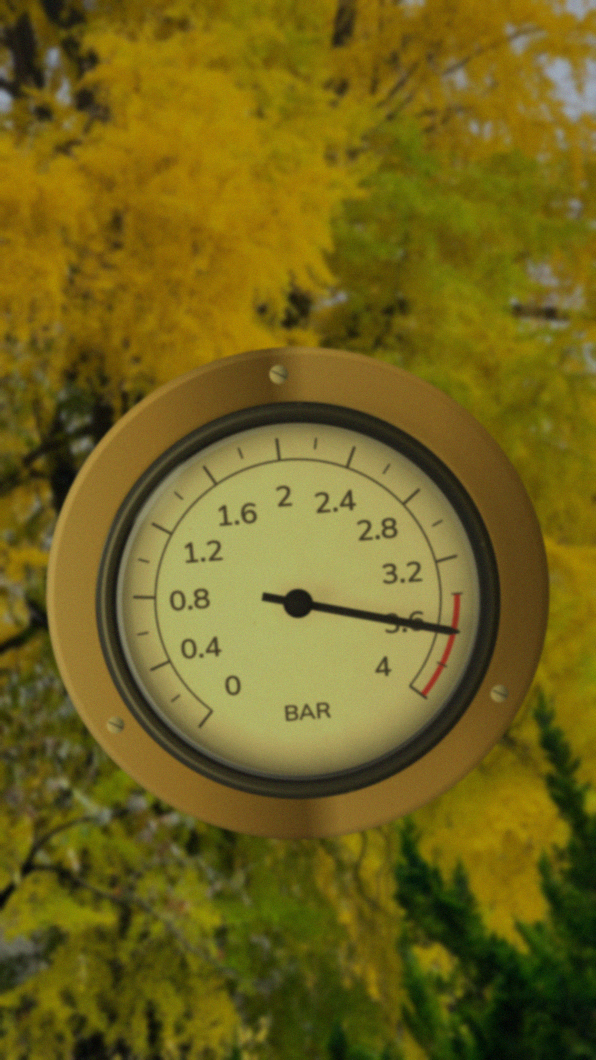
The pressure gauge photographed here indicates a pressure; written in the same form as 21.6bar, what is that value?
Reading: 3.6bar
